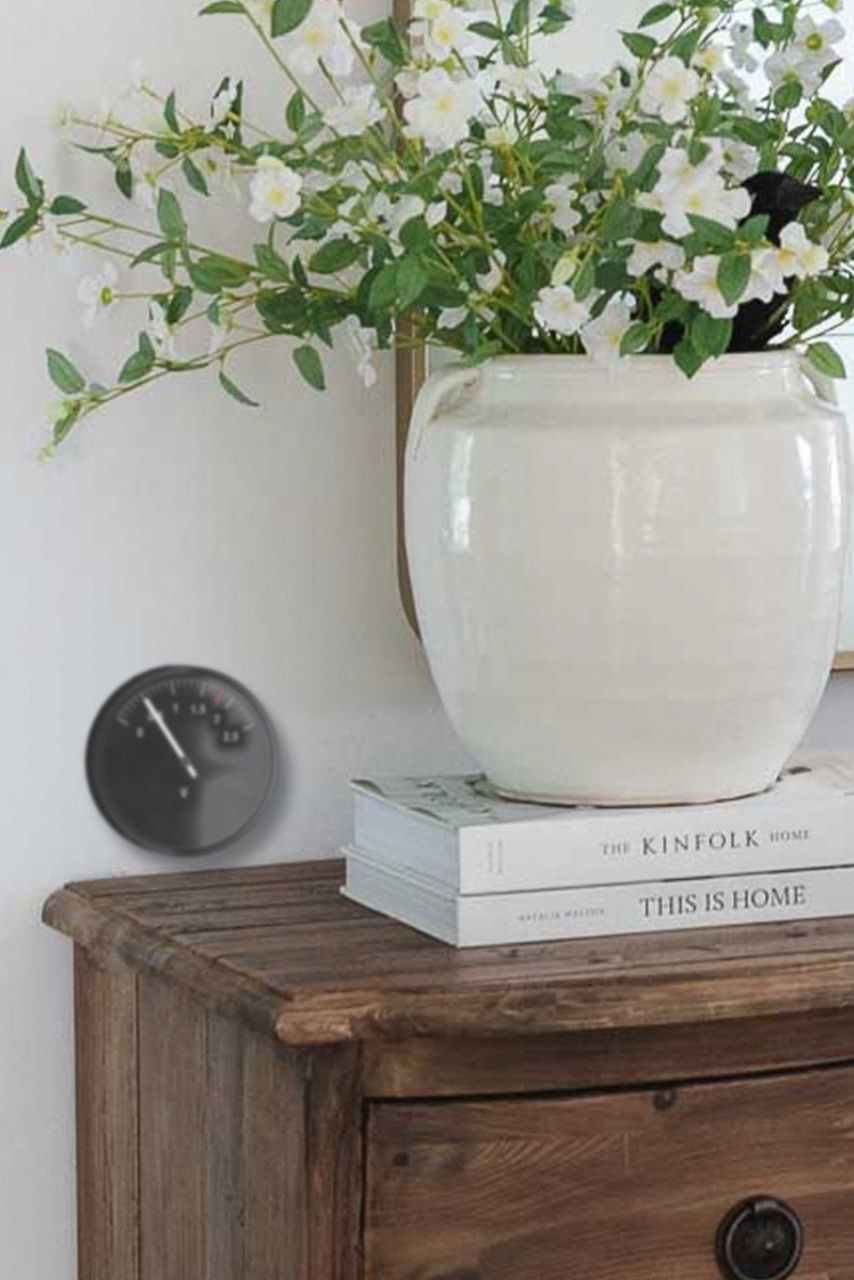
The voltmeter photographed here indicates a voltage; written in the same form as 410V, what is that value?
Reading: 0.5V
